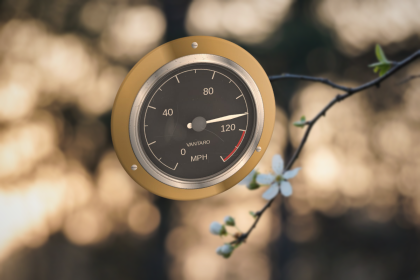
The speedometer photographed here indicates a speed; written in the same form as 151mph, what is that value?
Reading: 110mph
